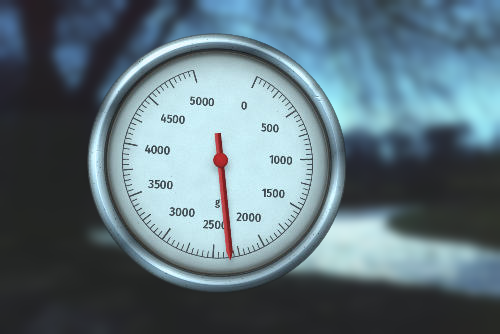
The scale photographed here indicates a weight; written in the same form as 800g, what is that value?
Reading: 2350g
